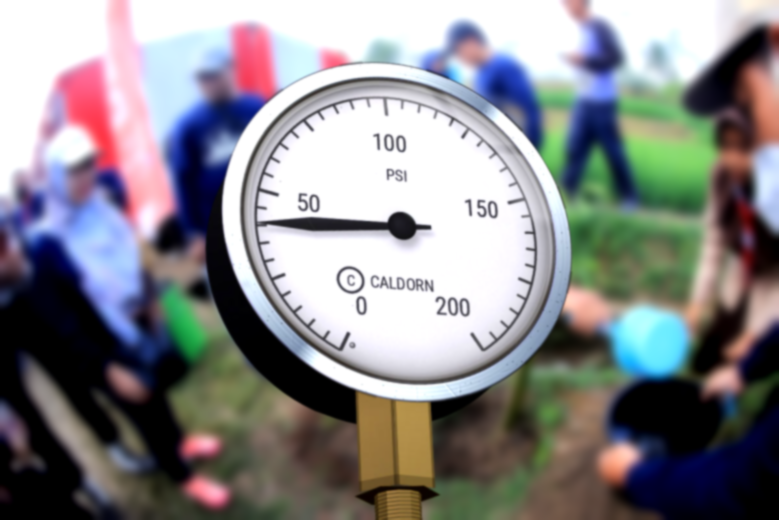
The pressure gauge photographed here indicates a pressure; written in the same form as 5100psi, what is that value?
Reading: 40psi
